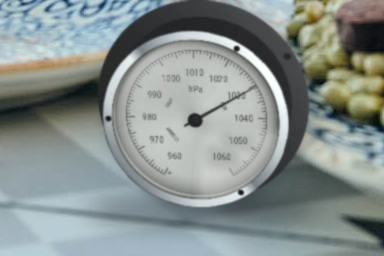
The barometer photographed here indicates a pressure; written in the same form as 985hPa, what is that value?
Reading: 1030hPa
